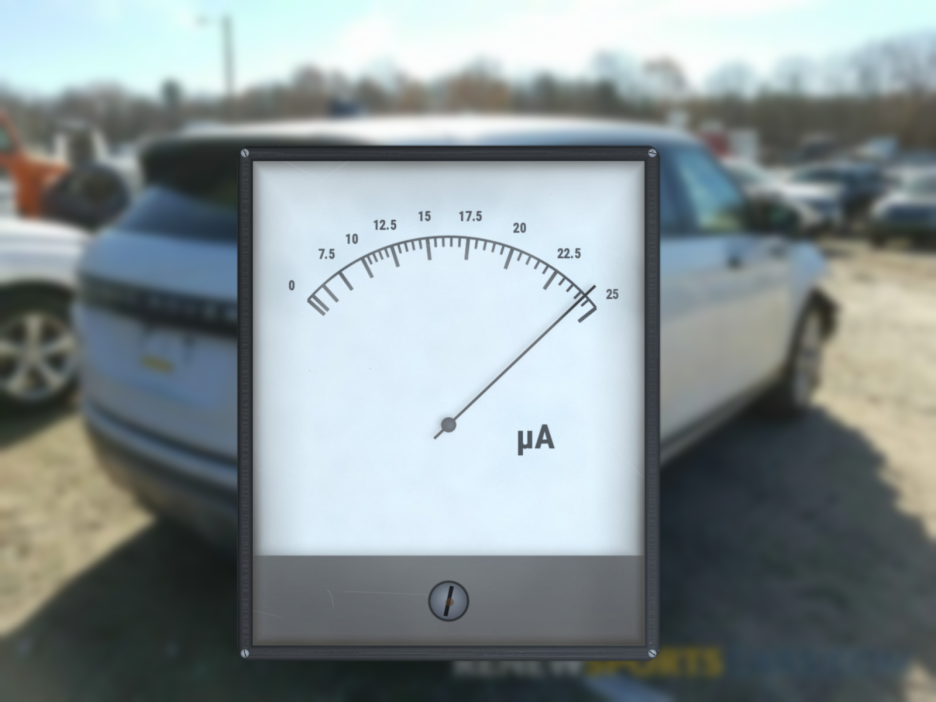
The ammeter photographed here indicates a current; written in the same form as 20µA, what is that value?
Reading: 24.25µA
